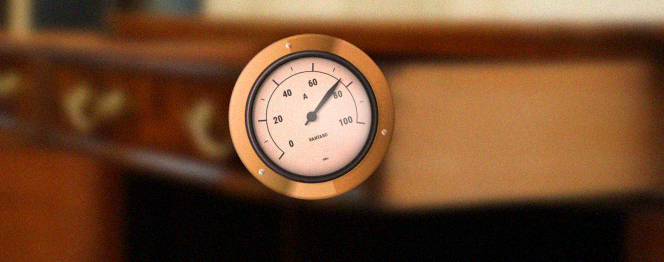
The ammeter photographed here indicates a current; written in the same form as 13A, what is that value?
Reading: 75A
